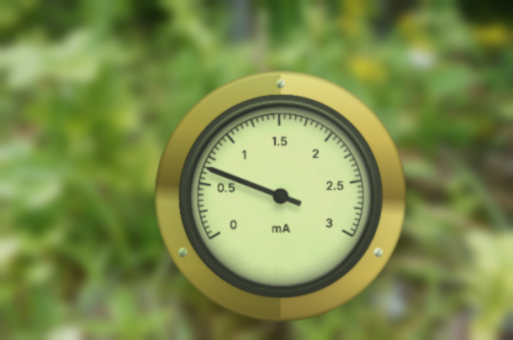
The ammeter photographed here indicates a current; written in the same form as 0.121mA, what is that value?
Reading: 0.65mA
